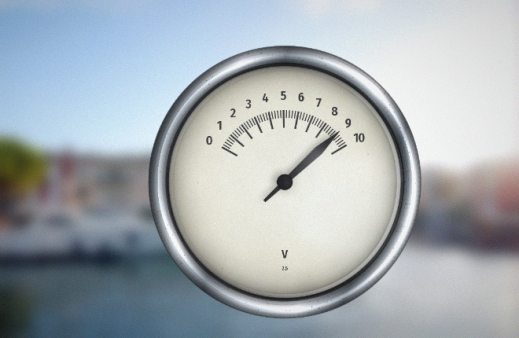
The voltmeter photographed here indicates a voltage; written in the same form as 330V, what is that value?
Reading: 9V
